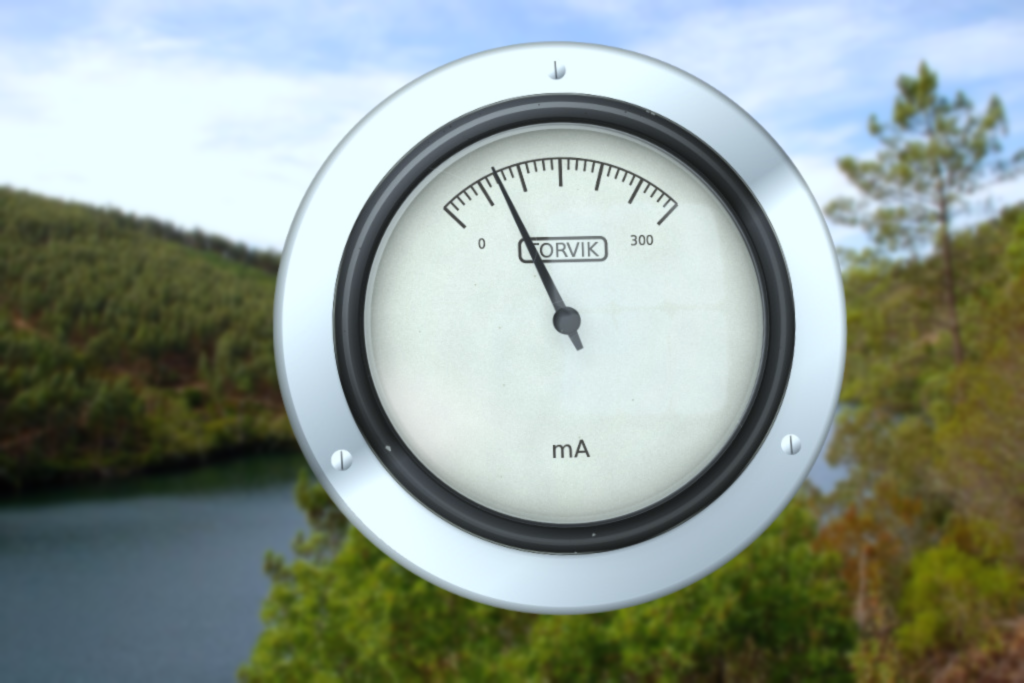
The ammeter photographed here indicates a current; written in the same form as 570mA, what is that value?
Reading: 70mA
